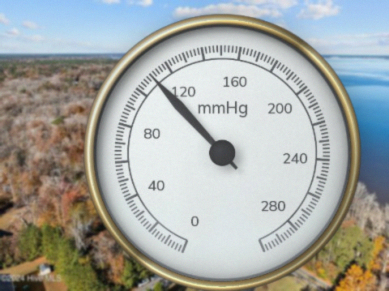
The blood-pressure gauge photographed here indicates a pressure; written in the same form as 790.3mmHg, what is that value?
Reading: 110mmHg
